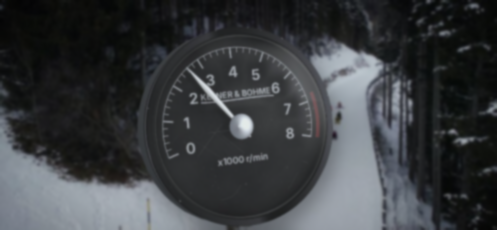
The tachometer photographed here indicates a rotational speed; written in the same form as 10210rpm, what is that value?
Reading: 2600rpm
